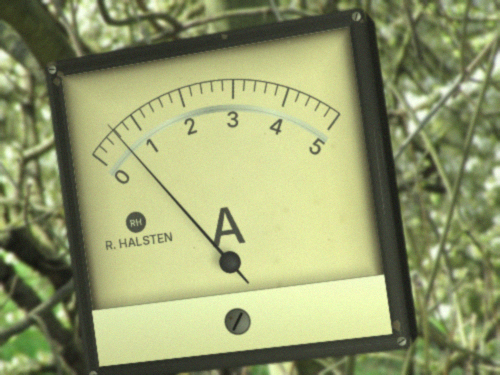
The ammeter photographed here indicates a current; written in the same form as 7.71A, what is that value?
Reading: 0.6A
